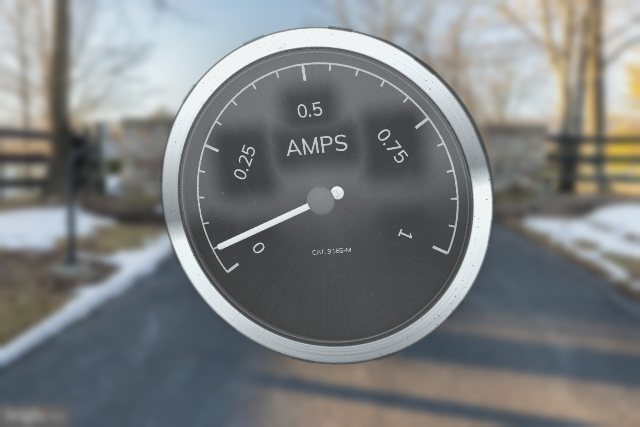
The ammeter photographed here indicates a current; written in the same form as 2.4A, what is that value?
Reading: 0.05A
